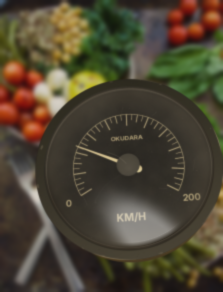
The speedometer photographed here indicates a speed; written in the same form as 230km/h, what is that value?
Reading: 45km/h
